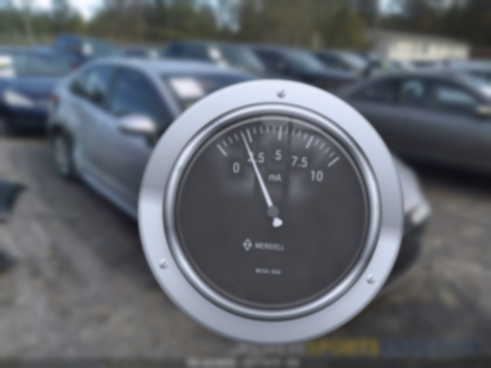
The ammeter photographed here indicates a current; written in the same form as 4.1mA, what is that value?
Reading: 2mA
